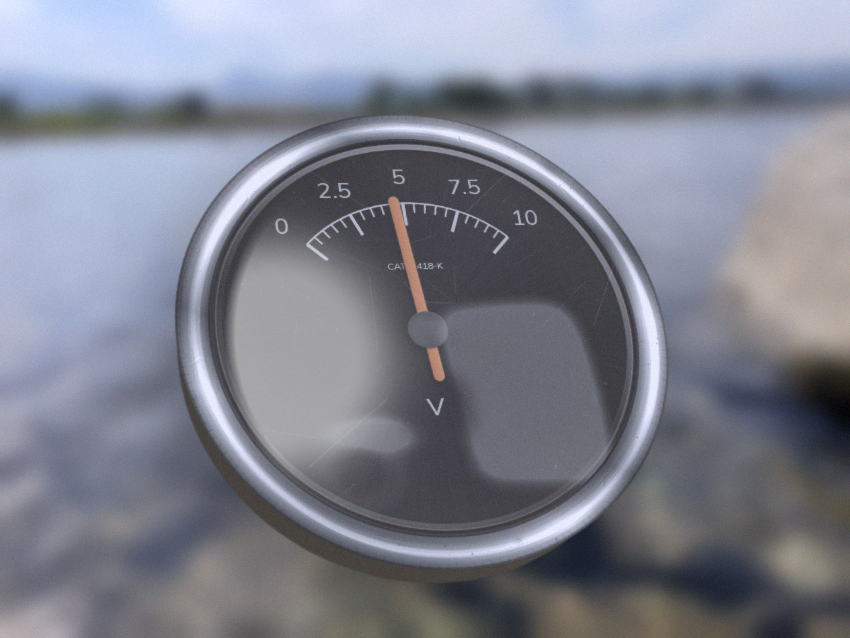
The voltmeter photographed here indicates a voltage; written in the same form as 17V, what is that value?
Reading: 4.5V
